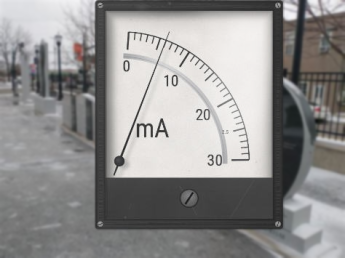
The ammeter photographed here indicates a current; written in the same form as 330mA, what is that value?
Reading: 6mA
